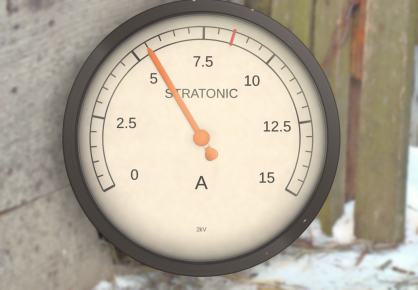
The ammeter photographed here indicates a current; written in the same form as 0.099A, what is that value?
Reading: 5.5A
